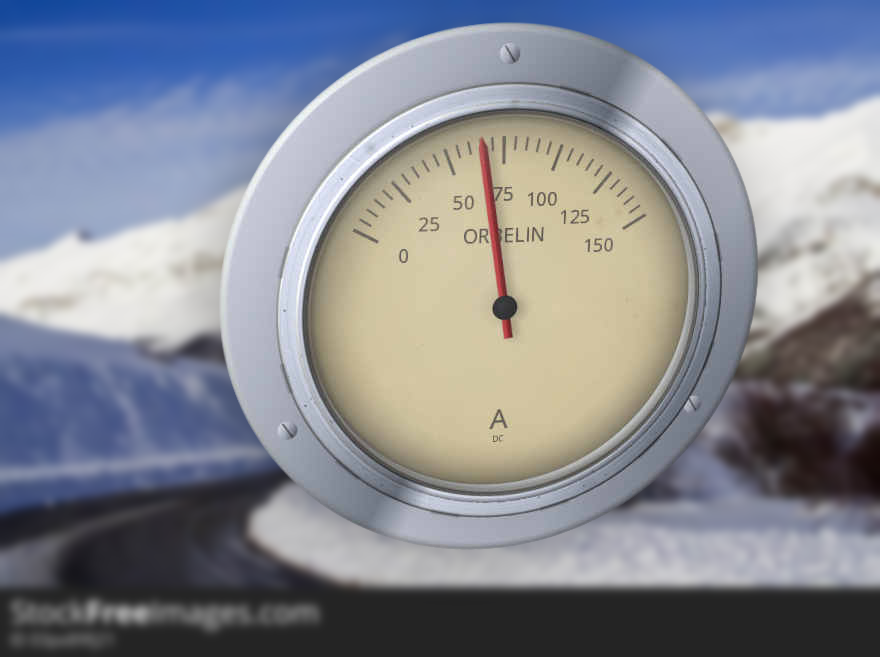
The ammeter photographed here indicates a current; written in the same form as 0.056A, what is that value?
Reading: 65A
